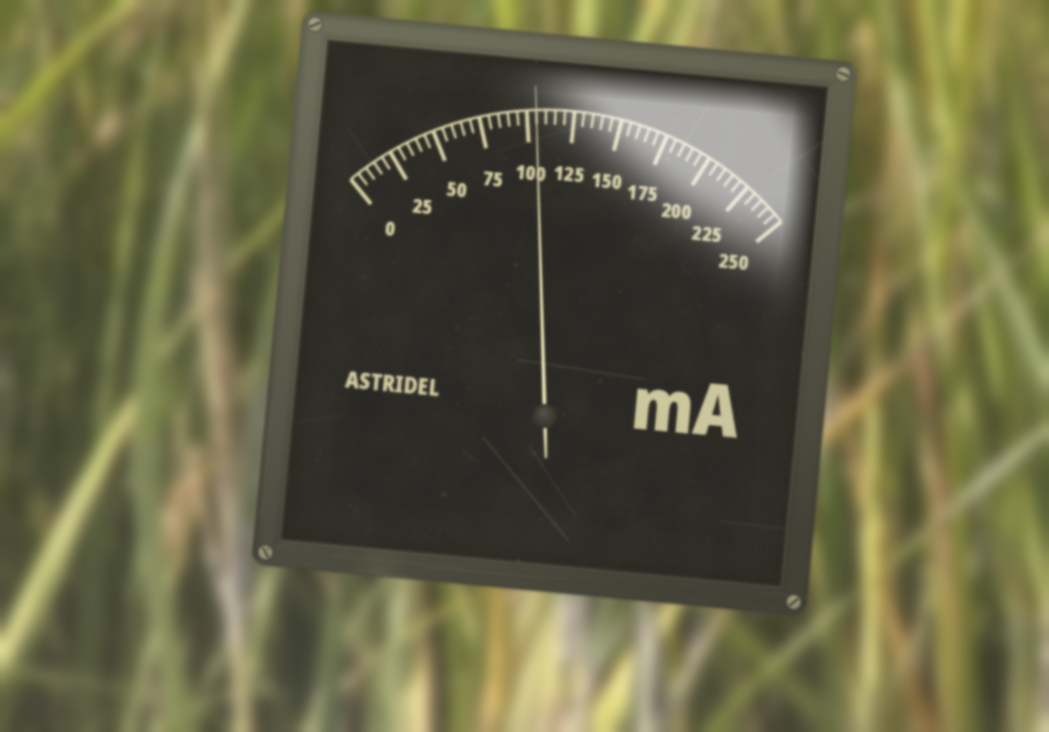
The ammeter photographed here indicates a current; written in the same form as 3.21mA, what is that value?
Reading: 105mA
